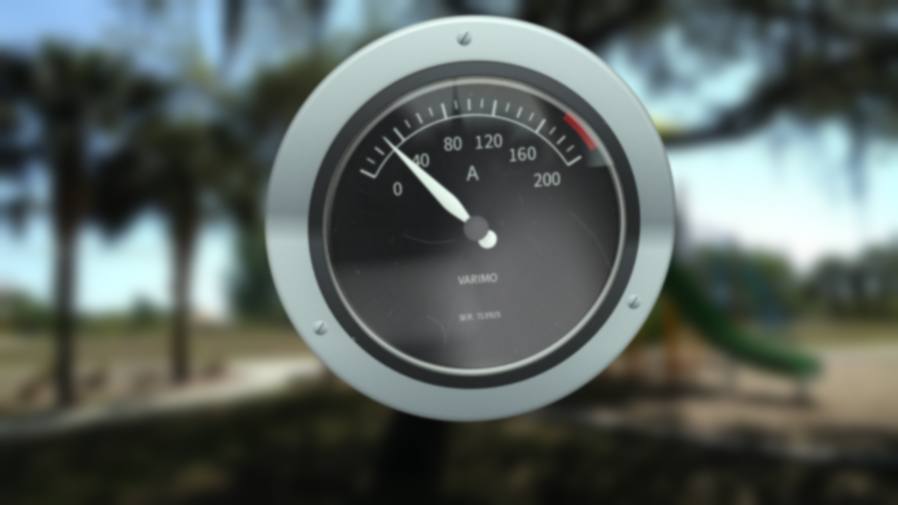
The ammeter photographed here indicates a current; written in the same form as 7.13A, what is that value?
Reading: 30A
